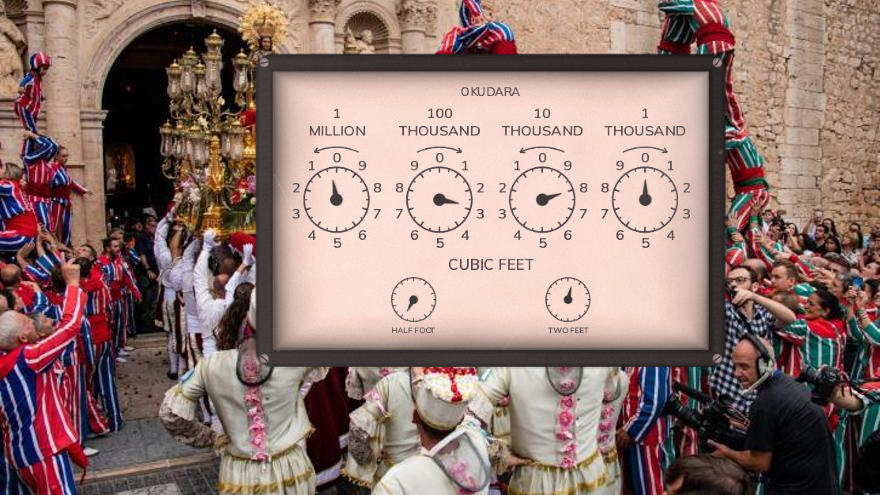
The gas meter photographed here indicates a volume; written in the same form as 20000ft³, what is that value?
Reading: 28000ft³
